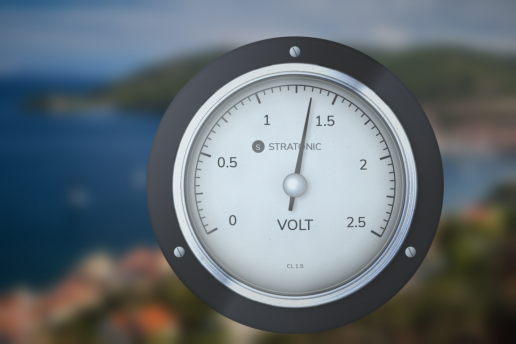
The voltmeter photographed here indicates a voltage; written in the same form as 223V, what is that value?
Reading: 1.35V
